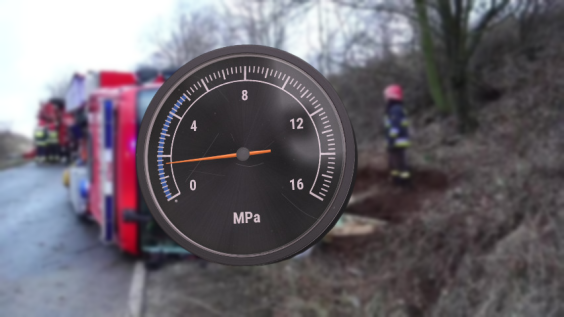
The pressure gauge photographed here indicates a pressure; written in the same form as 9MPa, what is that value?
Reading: 1.6MPa
